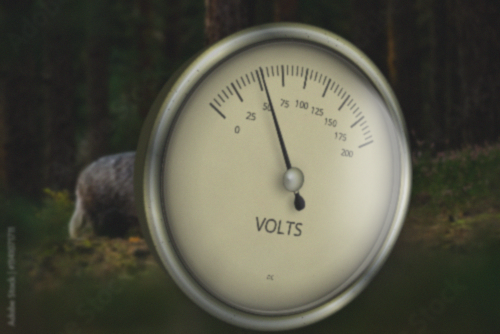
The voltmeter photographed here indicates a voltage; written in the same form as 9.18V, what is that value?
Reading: 50V
